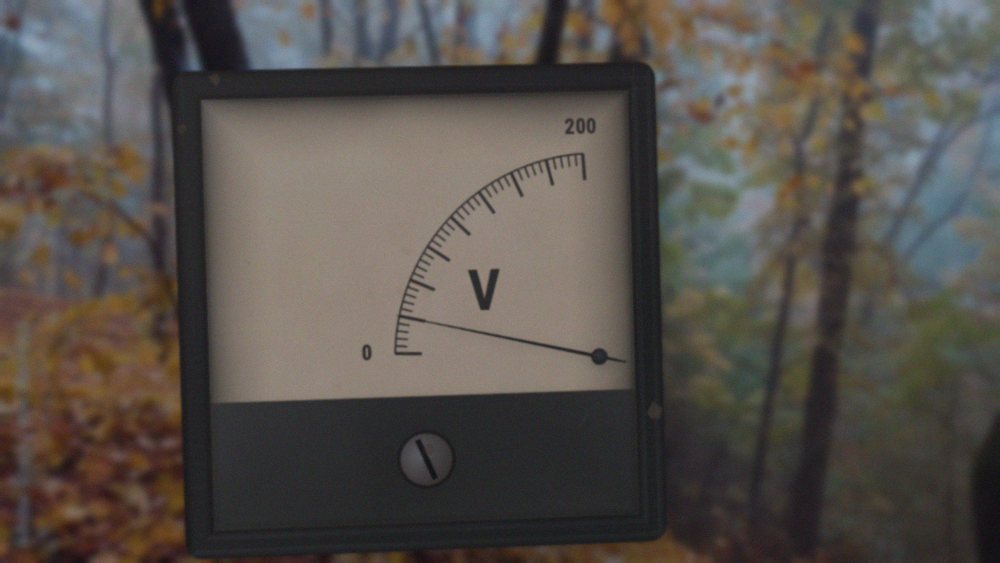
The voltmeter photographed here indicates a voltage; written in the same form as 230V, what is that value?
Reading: 25V
